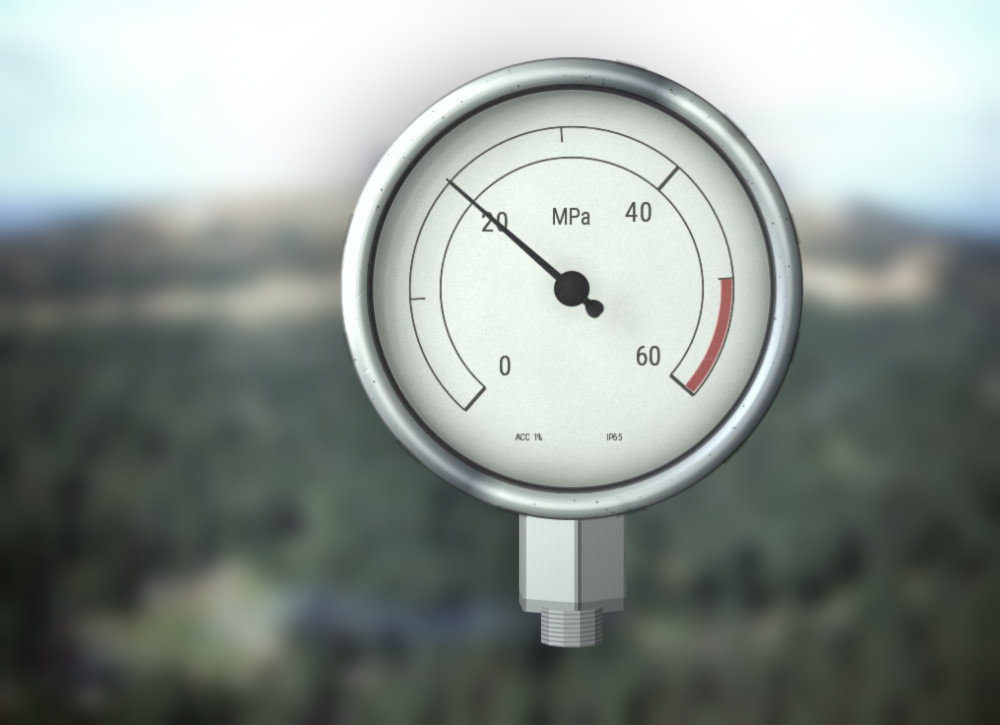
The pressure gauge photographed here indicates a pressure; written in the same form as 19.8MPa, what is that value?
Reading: 20MPa
